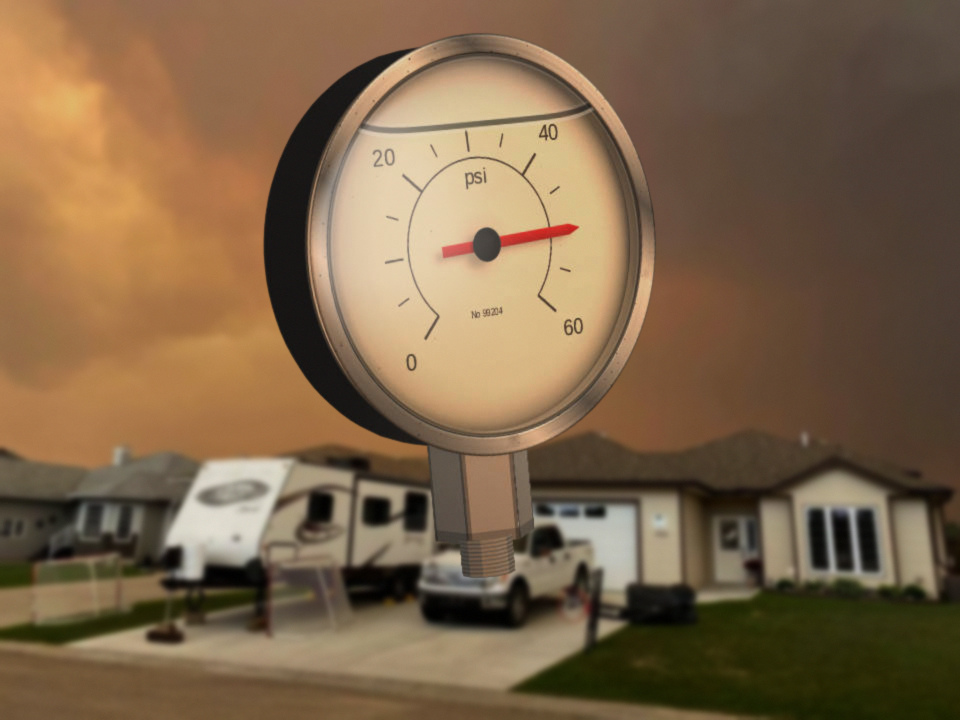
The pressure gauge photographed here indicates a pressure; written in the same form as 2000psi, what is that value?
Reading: 50psi
